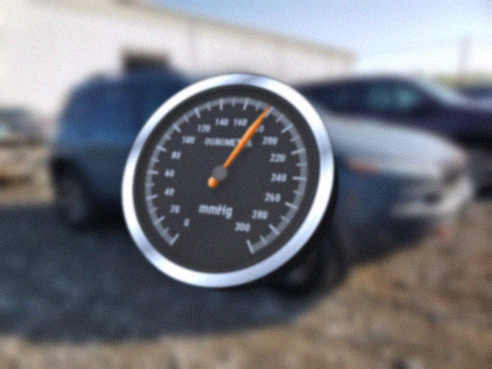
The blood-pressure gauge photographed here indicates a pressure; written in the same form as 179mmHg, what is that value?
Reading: 180mmHg
